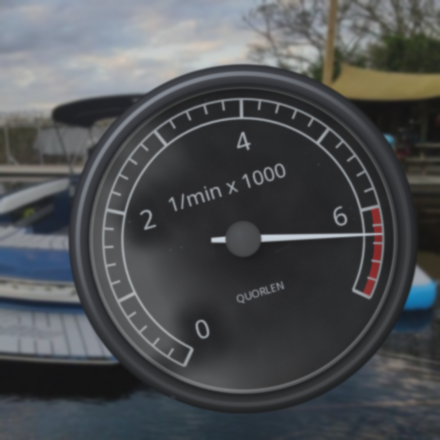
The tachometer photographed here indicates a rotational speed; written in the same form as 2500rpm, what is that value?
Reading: 6300rpm
